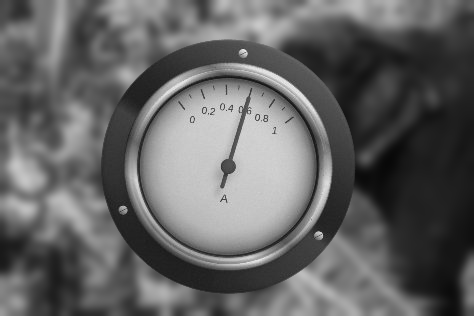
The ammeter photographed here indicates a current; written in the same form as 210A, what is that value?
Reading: 0.6A
